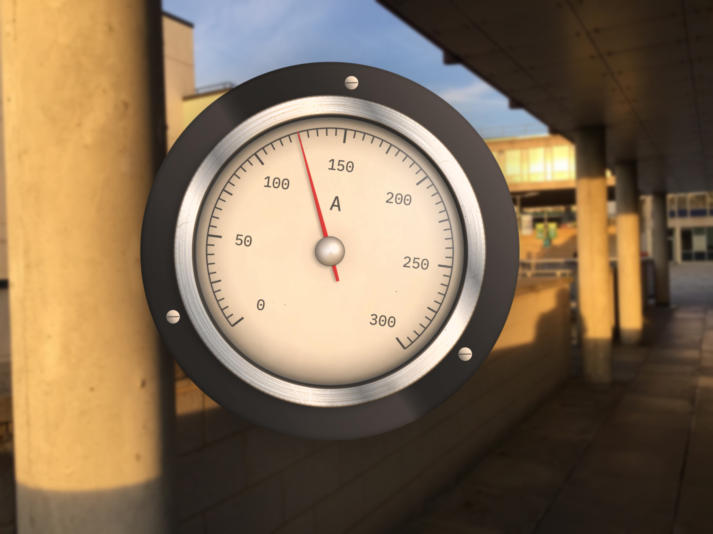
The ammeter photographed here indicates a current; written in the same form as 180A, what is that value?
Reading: 125A
